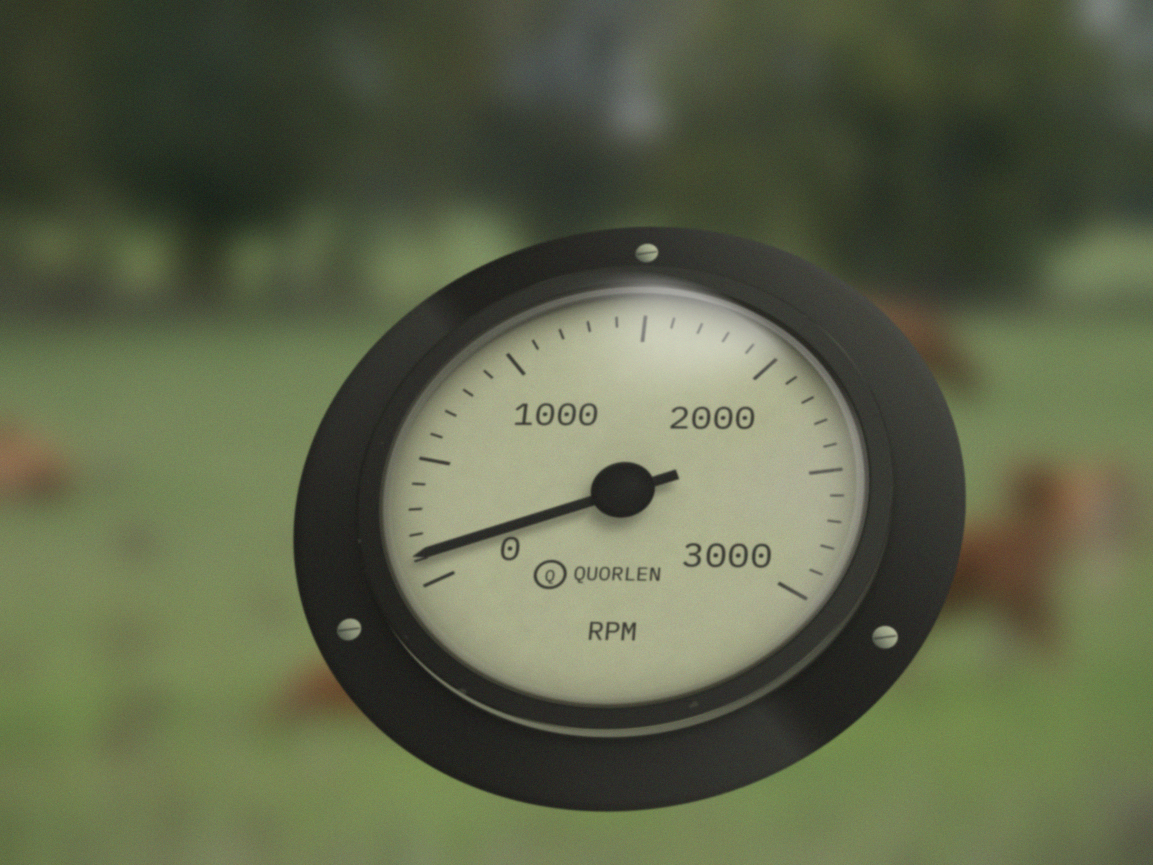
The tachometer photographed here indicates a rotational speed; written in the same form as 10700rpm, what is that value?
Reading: 100rpm
